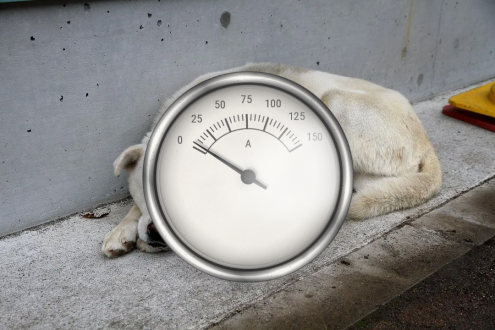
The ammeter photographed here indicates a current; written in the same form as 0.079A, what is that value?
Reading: 5A
